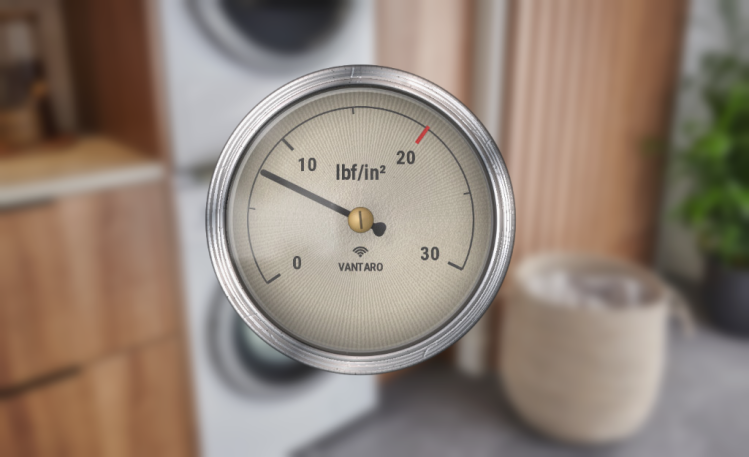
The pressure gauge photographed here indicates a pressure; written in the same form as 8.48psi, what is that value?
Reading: 7.5psi
